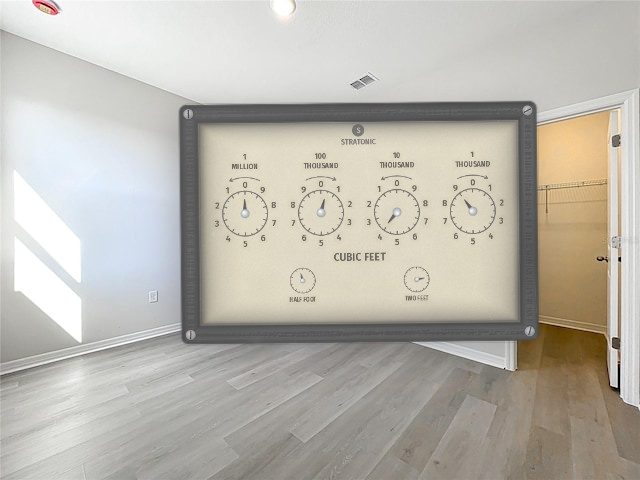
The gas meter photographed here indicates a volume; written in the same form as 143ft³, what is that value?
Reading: 3900ft³
